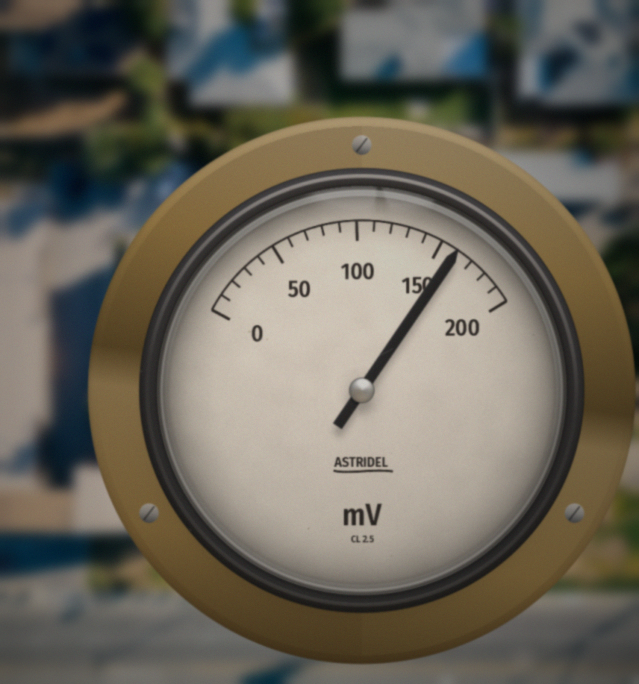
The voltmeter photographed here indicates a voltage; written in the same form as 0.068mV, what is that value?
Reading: 160mV
